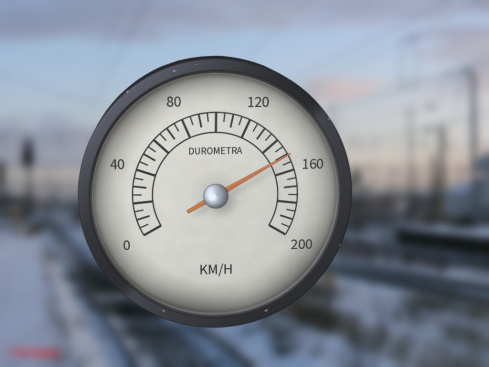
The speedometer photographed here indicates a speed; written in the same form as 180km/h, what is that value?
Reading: 150km/h
